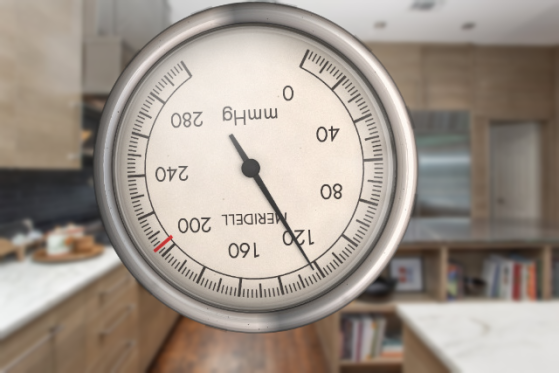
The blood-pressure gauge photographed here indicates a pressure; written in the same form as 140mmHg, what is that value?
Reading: 122mmHg
